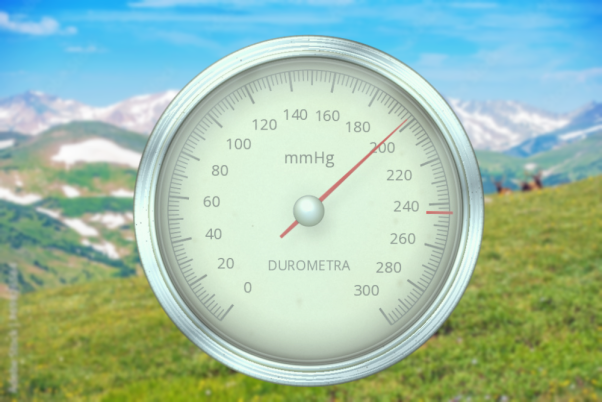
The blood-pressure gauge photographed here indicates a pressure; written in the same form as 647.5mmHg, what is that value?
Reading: 198mmHg
